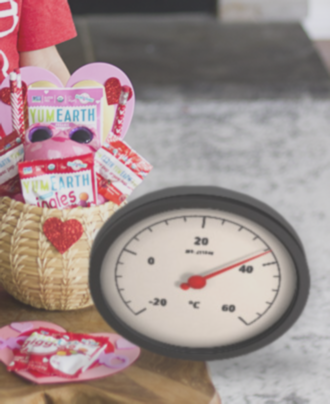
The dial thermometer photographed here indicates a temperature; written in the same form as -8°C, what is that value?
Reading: 36°C
